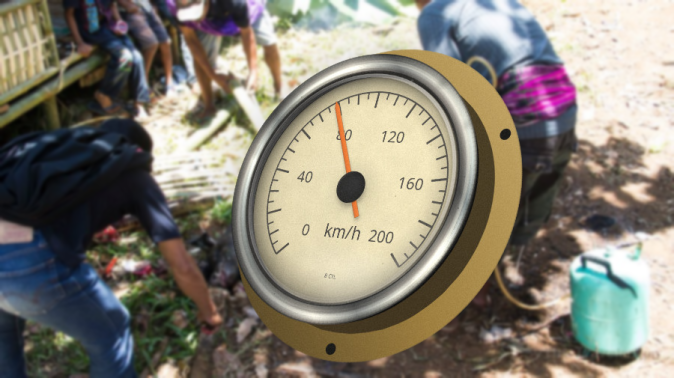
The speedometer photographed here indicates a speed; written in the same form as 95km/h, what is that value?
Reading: 80km/h
